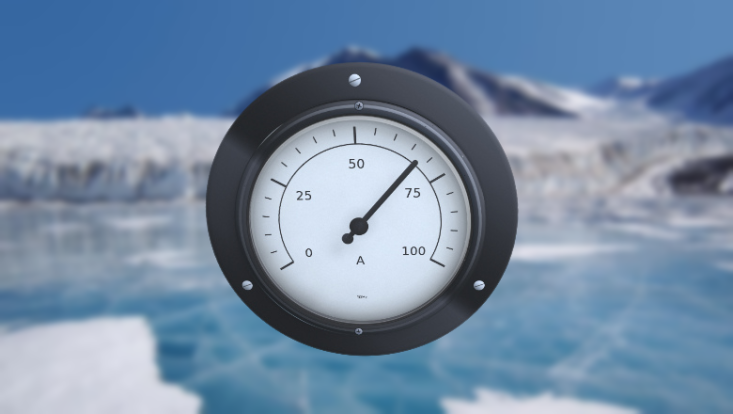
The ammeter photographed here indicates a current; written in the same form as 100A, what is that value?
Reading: 67.5A
